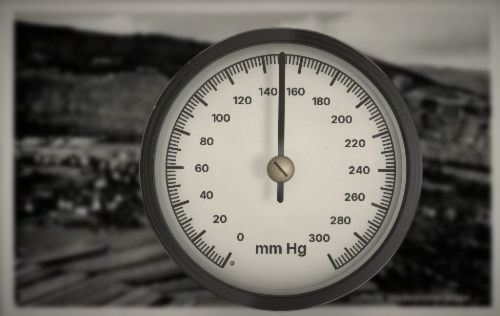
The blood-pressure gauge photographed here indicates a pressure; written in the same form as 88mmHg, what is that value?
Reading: 150mmHg
